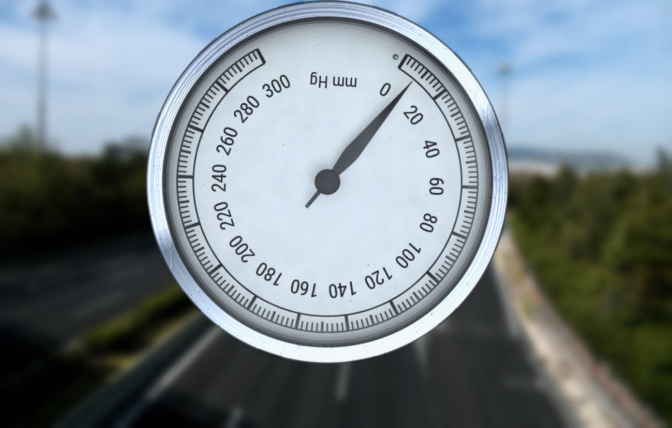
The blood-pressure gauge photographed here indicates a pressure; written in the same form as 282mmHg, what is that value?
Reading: 8mmHg
